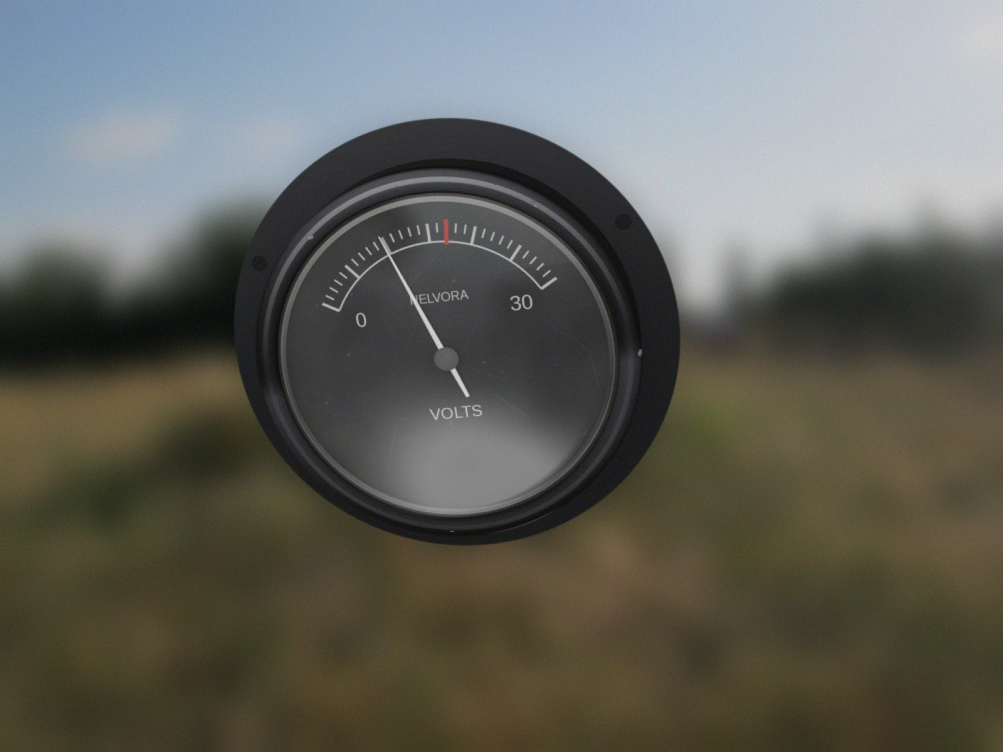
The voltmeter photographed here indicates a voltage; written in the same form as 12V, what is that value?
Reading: 10V
